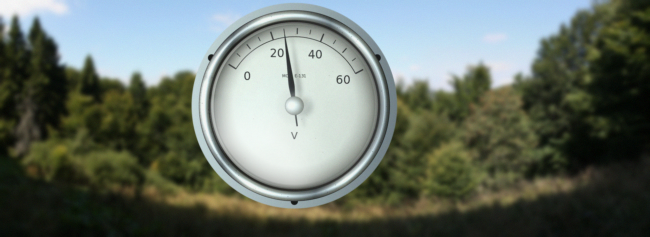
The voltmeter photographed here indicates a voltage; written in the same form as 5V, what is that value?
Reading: 25V
